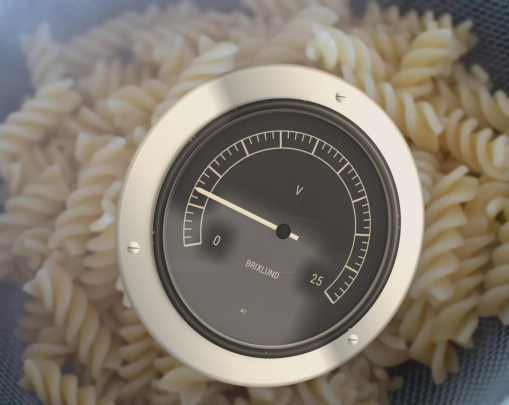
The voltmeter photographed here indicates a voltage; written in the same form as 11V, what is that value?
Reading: 3.5V
